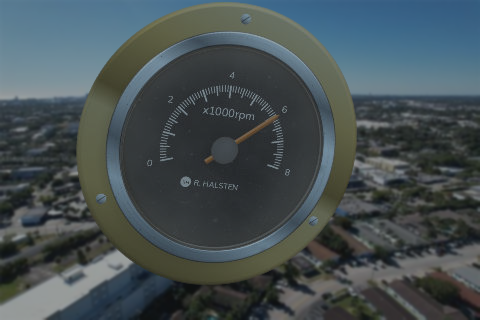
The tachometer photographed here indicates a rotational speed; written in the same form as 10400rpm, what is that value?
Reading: 6000rpm
